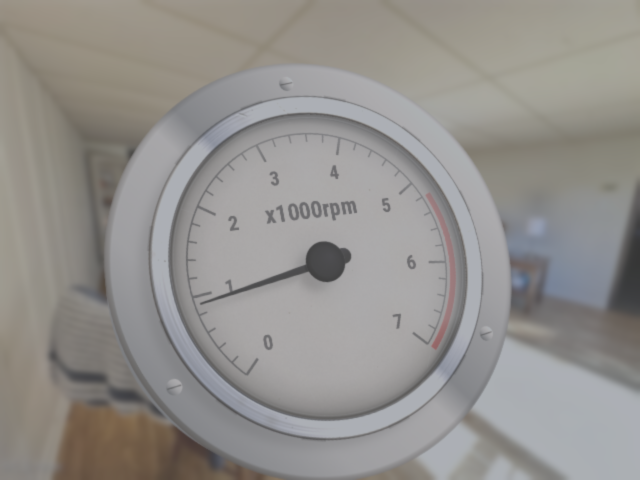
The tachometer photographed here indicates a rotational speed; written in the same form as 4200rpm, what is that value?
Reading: 900rpm
